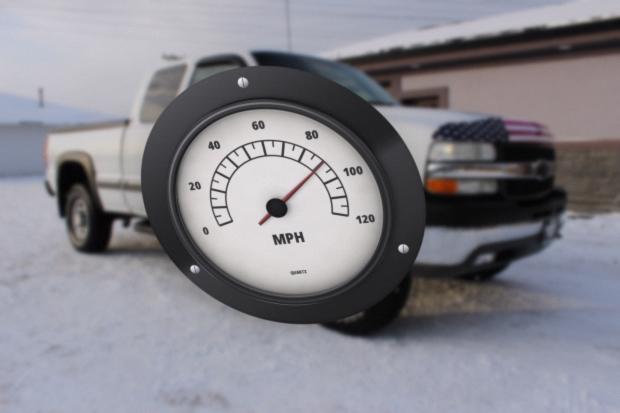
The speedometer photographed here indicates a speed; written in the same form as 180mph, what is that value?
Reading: 90mph
